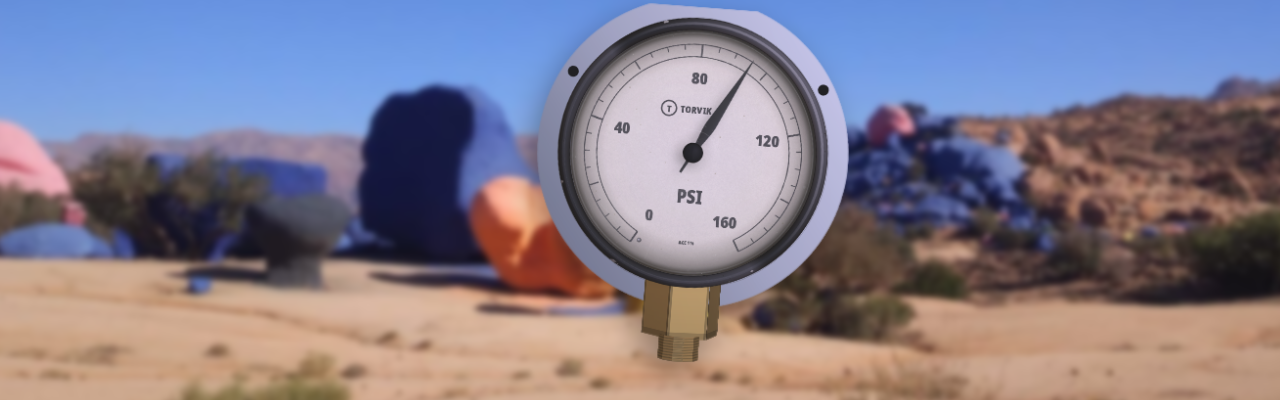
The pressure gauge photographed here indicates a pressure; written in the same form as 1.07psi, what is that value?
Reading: 95psi
